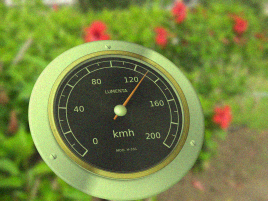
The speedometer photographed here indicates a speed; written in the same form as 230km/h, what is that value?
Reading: 130km/h
